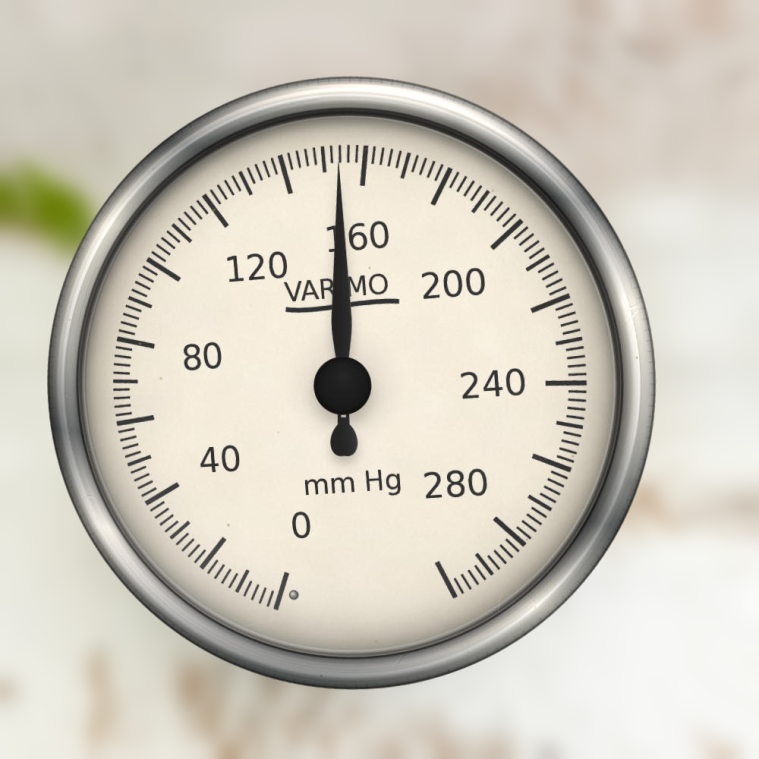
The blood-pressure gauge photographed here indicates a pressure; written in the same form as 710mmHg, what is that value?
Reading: 154mmHg
